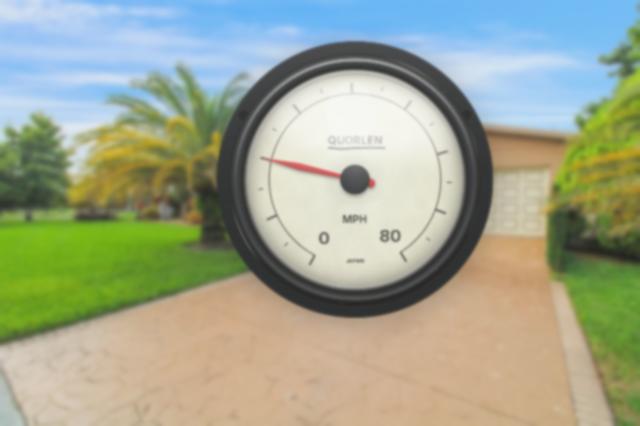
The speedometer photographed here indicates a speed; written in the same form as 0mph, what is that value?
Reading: 20mph
